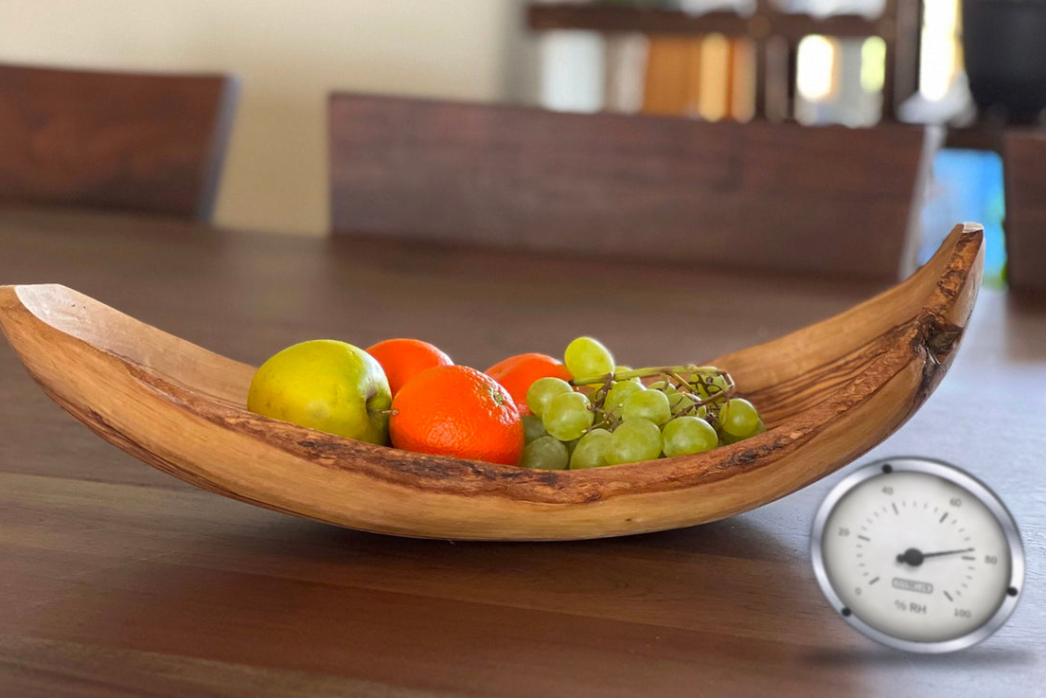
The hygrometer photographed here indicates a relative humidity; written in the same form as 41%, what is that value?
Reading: 76%
